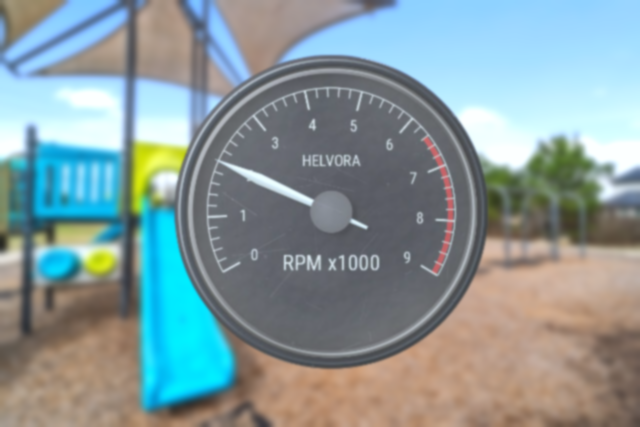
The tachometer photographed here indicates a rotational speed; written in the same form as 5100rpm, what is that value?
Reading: 2000rpm
